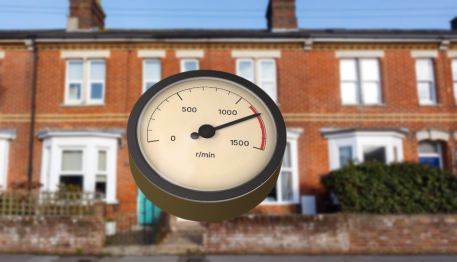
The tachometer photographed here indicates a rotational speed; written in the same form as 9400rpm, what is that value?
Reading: 1200rpm
